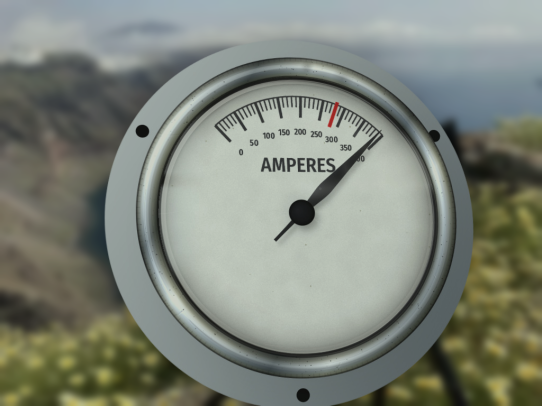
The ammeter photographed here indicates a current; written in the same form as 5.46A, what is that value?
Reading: 390A
